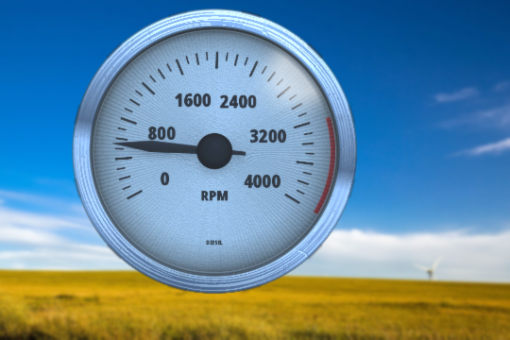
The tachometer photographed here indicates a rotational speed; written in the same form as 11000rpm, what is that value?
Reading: 550rpm
